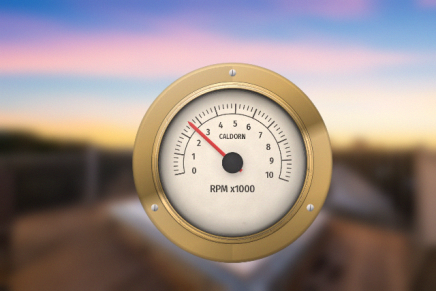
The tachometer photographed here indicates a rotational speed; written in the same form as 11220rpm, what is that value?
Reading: 2600rpm
